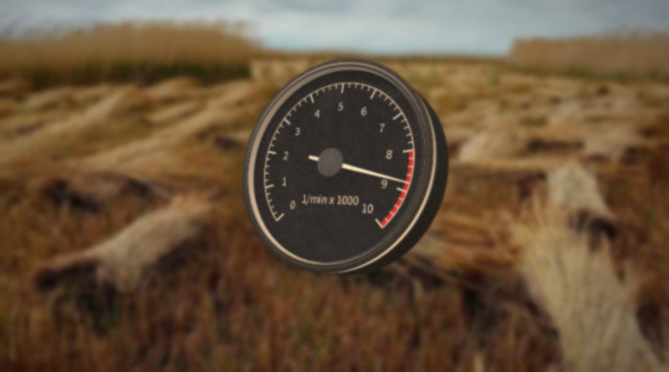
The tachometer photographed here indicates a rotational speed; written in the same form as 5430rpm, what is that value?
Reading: 8800rpm
